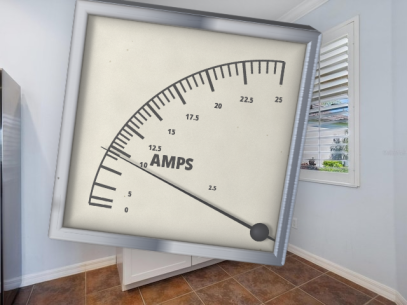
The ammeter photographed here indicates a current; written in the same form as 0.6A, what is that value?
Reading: 9.5A
